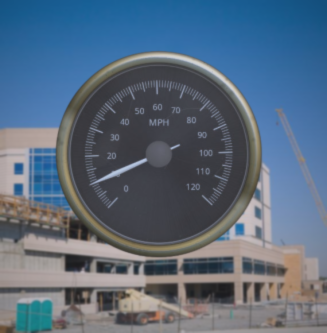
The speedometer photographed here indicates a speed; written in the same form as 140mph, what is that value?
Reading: 10mph
